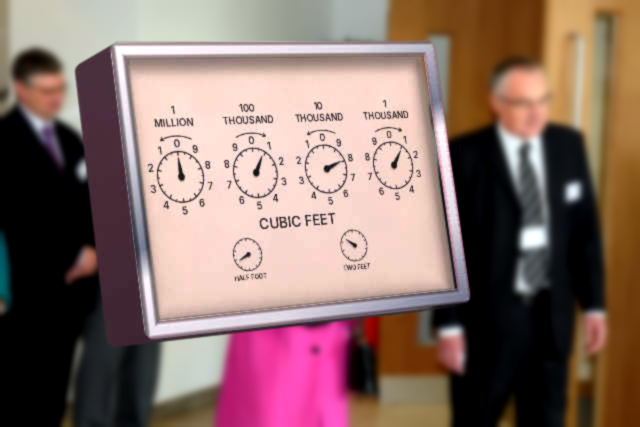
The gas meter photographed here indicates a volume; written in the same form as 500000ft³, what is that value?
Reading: 8100ft³
